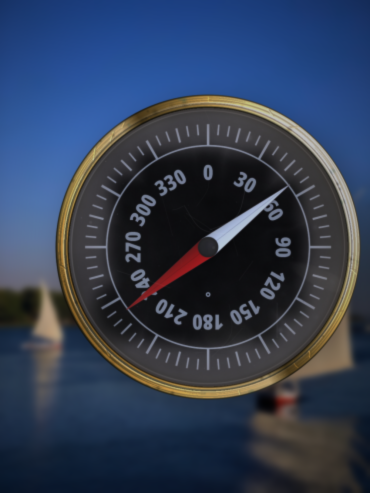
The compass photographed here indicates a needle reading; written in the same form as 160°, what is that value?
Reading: 232.5°
